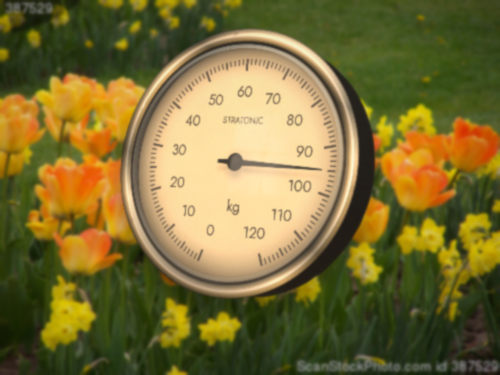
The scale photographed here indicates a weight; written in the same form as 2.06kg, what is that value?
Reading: 95kg
